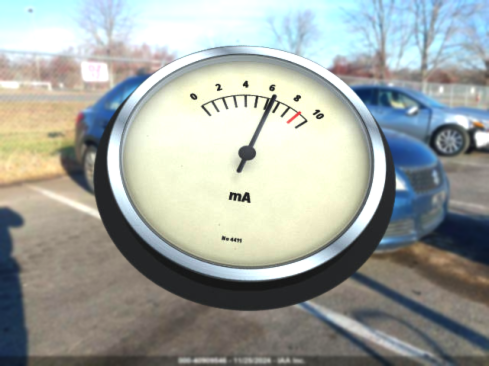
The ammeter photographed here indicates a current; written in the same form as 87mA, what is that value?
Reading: 6.5mA
